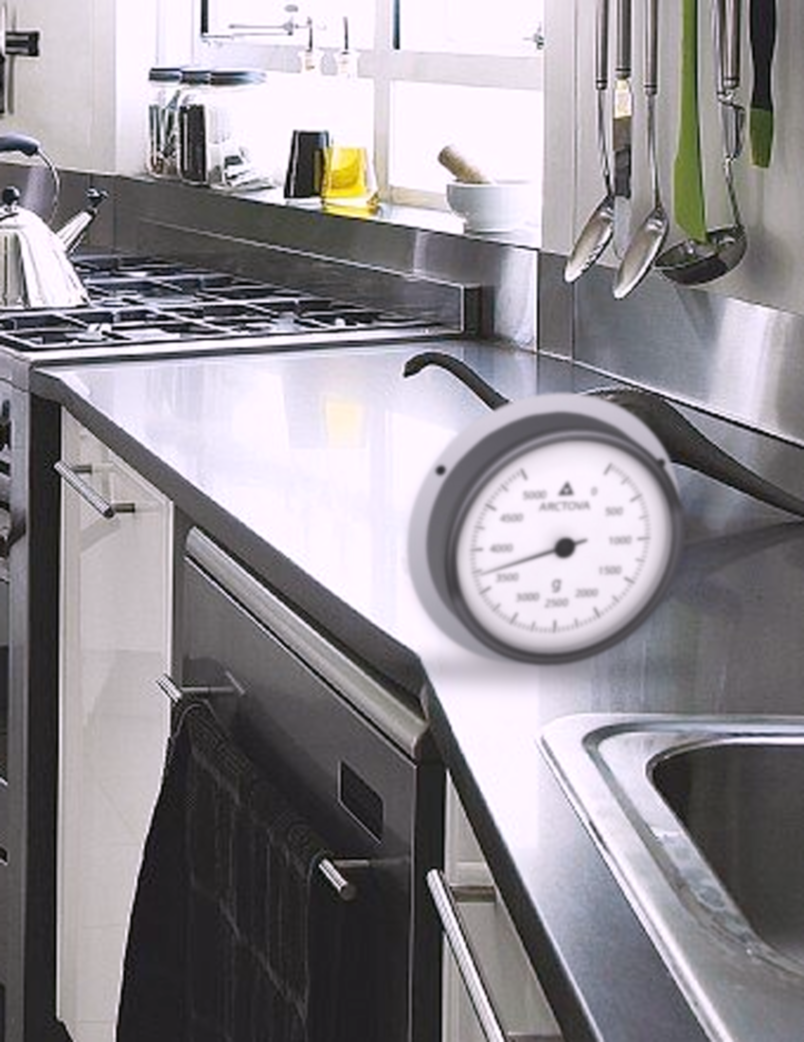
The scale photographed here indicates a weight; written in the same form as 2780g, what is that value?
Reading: 3750g
